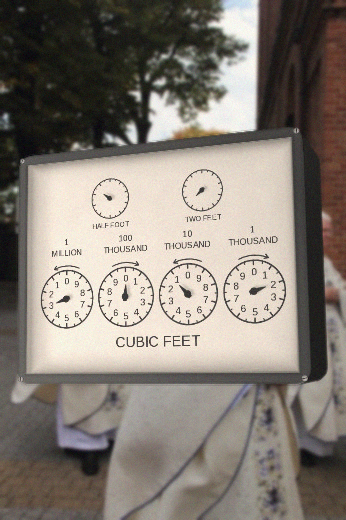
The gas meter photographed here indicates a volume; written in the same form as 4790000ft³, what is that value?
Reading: 301200ft³
